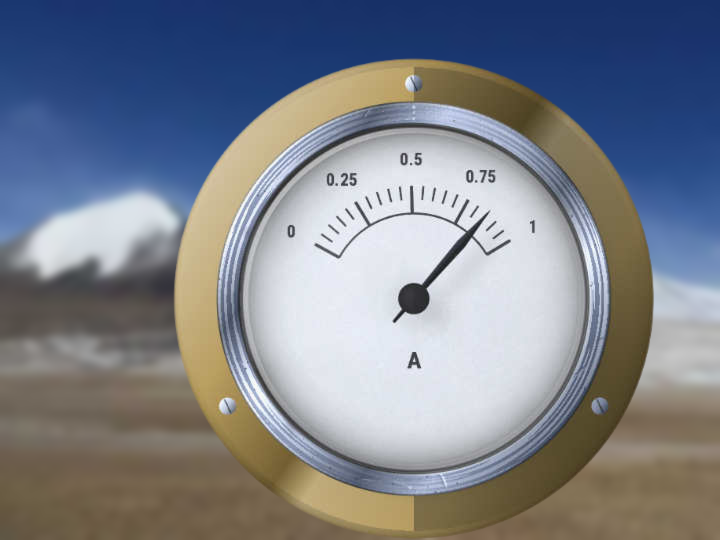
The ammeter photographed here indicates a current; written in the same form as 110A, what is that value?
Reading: 0.85A
